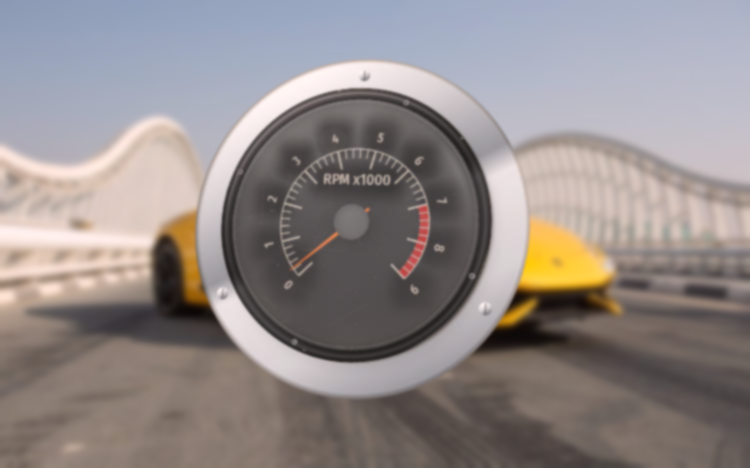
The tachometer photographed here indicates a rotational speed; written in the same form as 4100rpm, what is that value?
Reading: 200rpm
